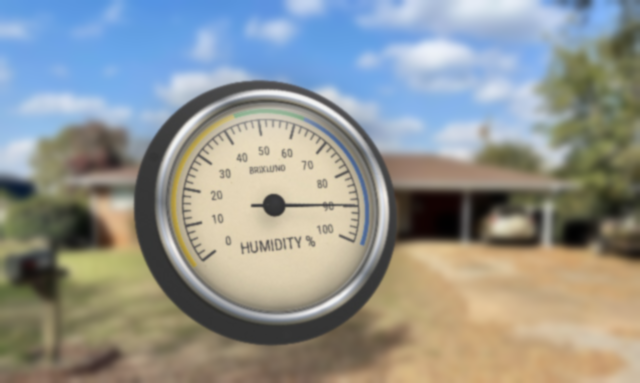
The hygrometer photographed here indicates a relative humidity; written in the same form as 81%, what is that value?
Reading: 90%
